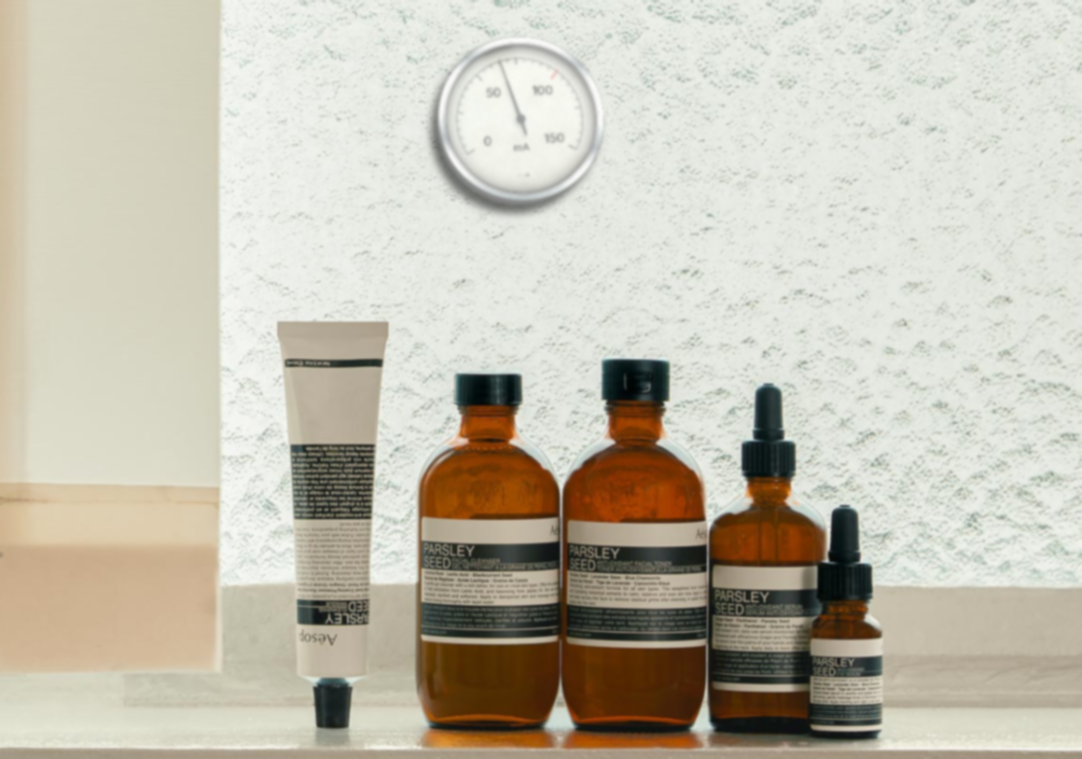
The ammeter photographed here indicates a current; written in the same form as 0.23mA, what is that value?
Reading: 65mA
